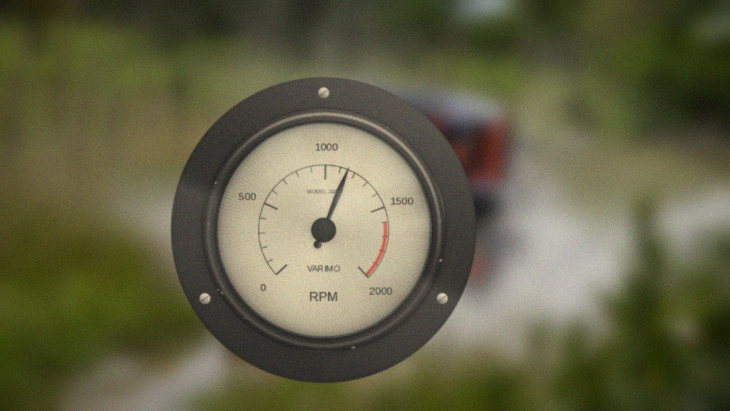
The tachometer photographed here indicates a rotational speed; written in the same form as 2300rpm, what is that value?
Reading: 1150rpm
